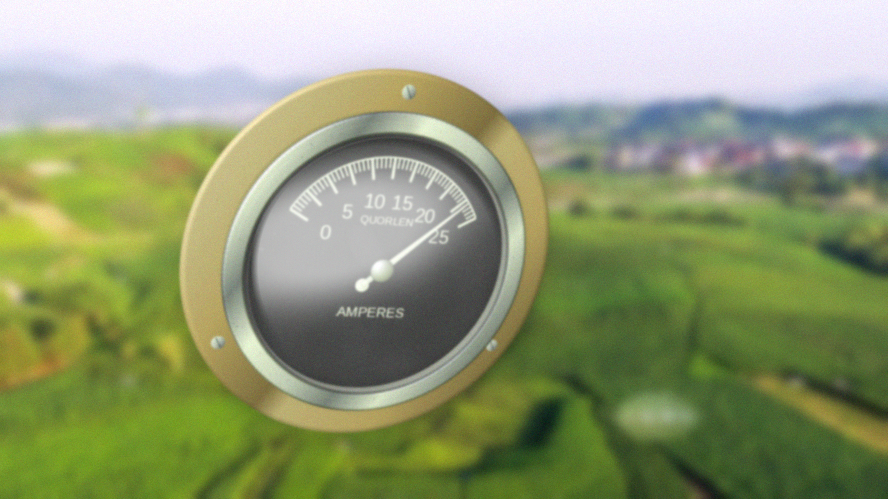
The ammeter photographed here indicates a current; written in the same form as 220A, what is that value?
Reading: 22.5A
